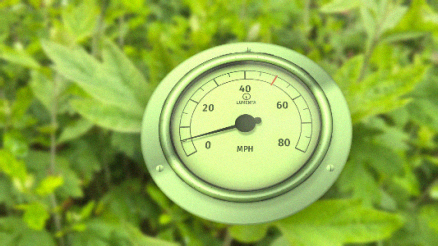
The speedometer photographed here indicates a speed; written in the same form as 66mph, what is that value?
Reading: 5mph
